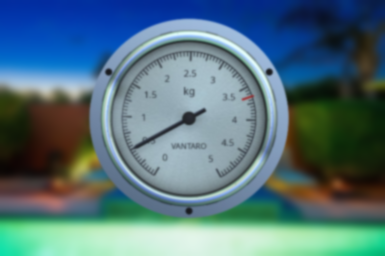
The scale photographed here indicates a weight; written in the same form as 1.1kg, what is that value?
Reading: 0.5kg
